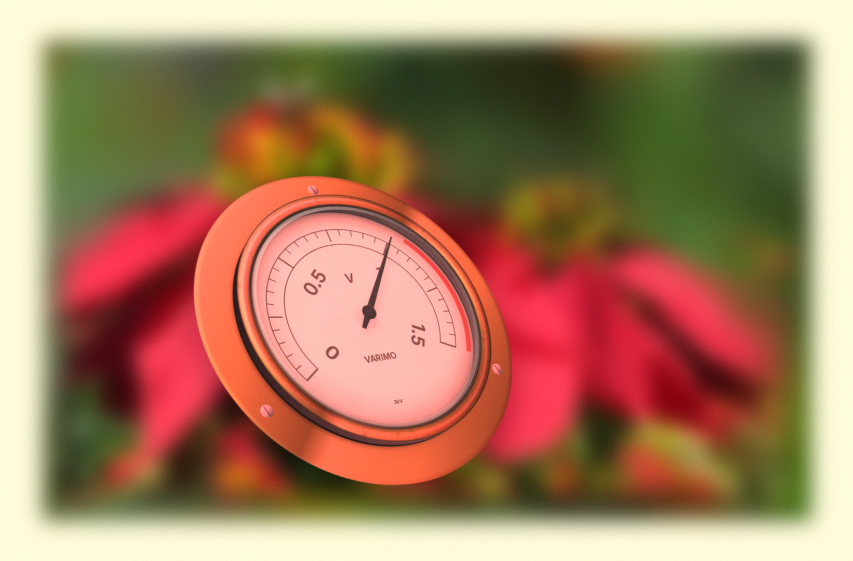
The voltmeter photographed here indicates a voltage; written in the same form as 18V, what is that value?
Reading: 1V
